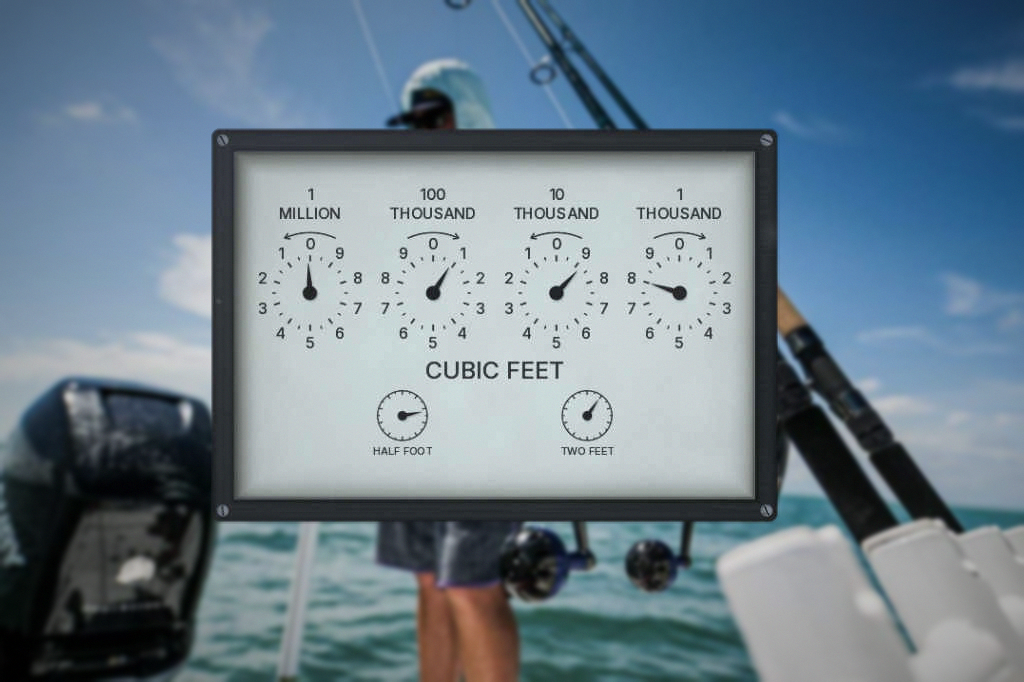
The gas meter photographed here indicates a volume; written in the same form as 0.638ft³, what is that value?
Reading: 8800ft³
